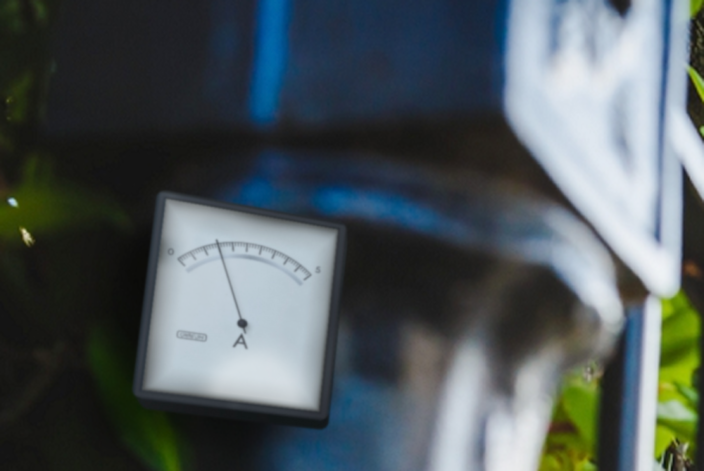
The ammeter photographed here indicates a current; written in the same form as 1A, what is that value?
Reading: 1.5A
